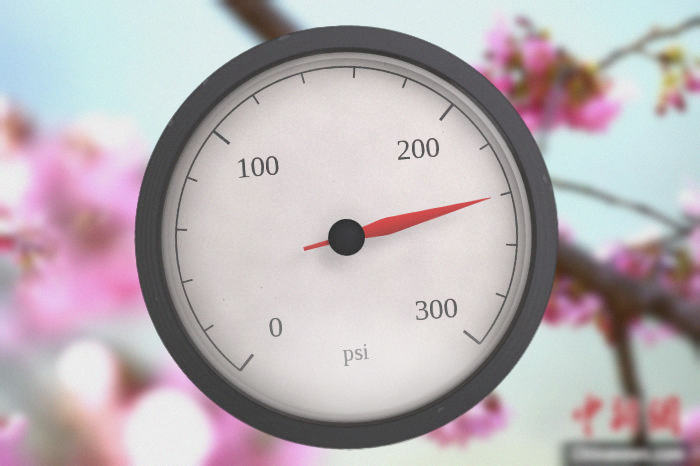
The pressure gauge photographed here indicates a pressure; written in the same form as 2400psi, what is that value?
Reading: 240psi
